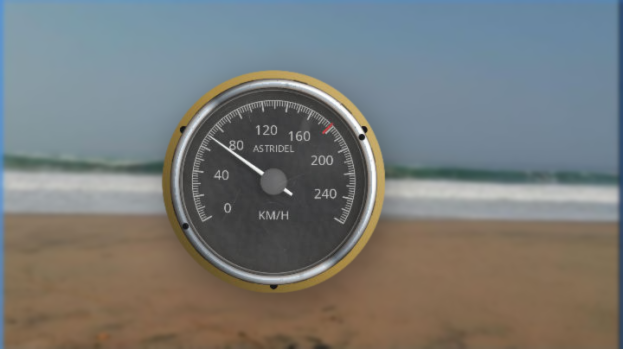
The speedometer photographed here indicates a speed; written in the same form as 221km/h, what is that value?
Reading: 70km/h
